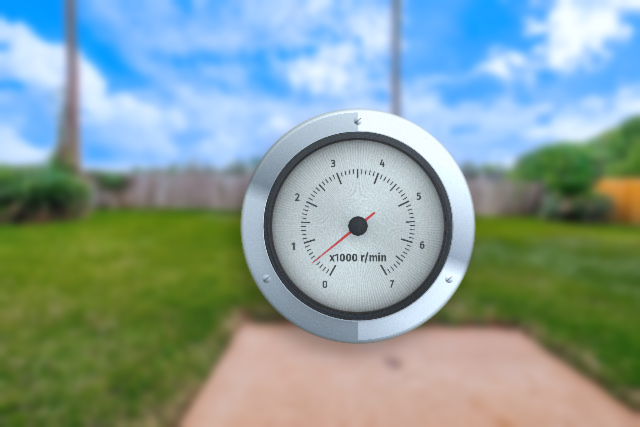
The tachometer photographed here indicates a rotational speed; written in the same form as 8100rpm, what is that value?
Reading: 500rpm
